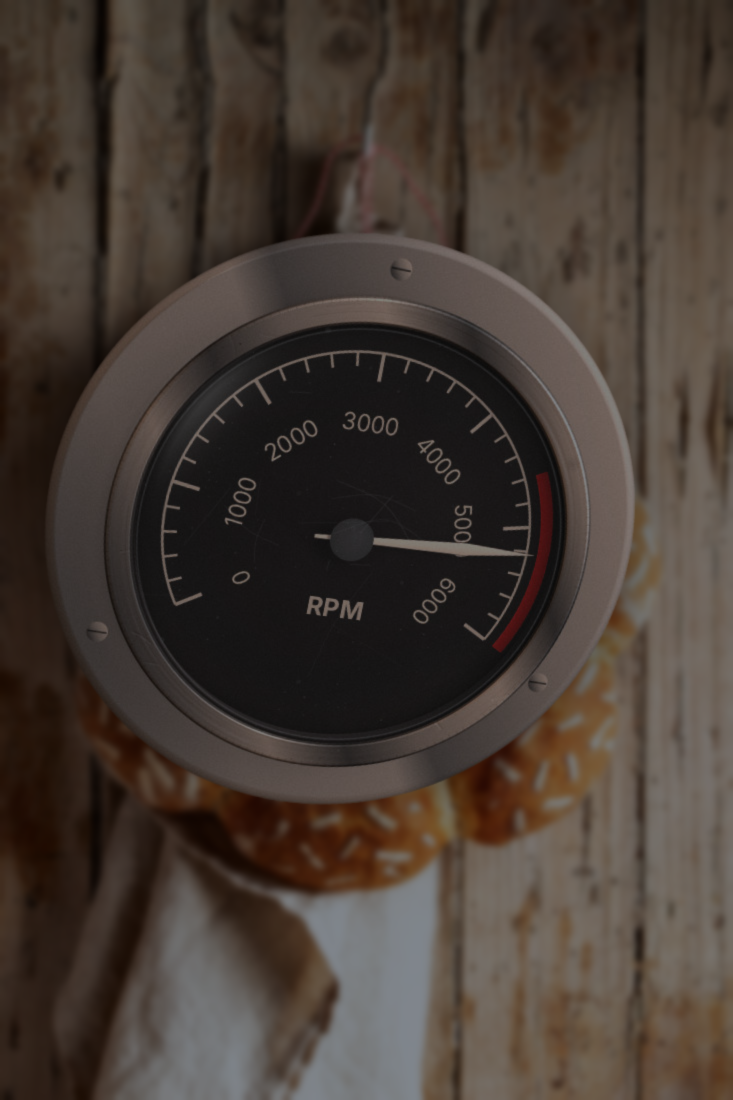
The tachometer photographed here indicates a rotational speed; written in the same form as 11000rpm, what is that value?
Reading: 5200rpm
